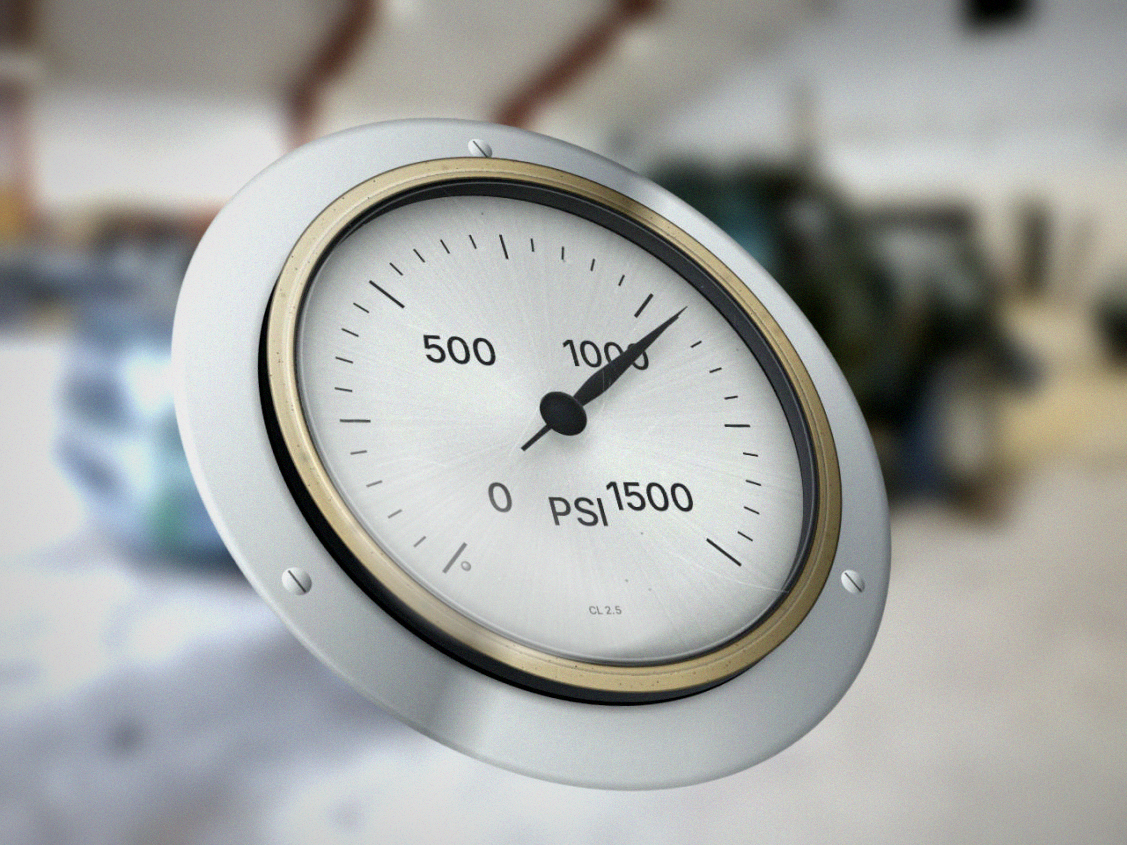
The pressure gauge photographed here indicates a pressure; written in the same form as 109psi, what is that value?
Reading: 1050psi
